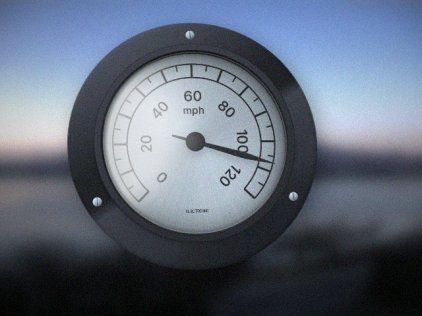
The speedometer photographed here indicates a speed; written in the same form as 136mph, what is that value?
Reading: 107.5mph
